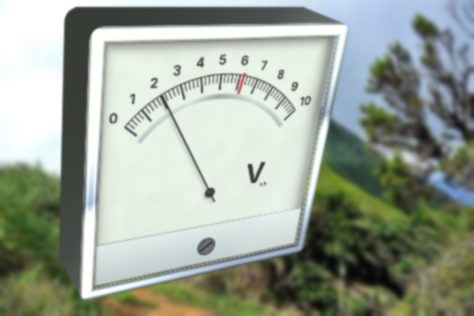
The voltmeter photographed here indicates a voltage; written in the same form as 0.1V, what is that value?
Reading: 2V
